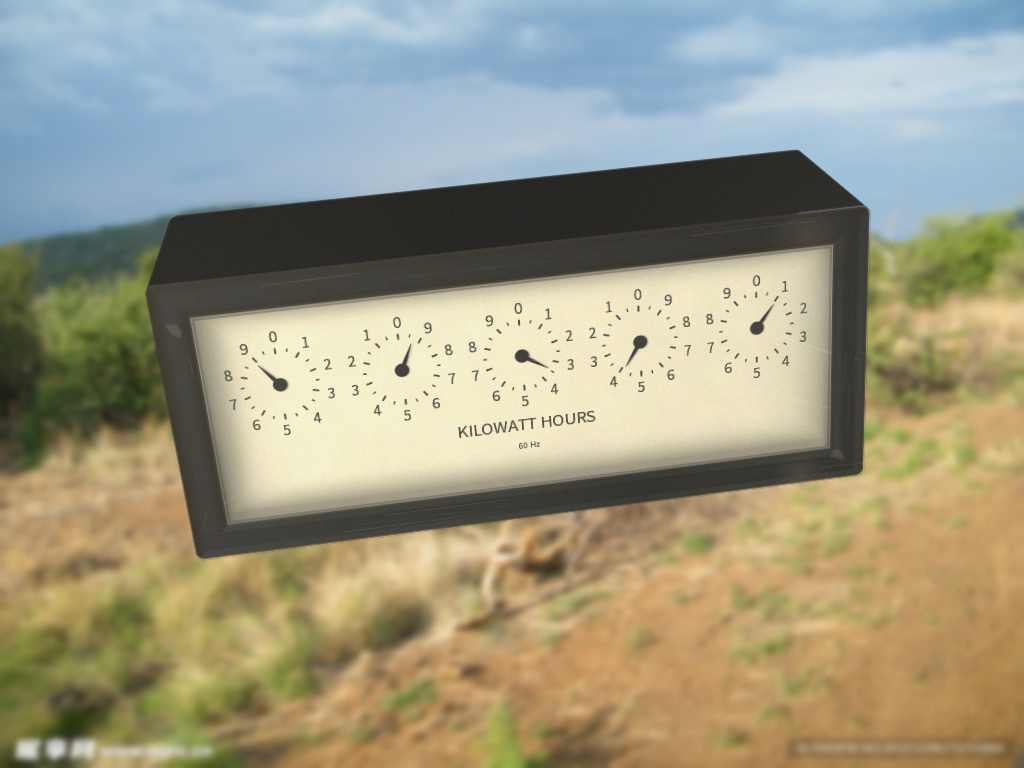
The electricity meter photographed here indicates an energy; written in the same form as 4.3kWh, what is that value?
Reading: 89341kWh
